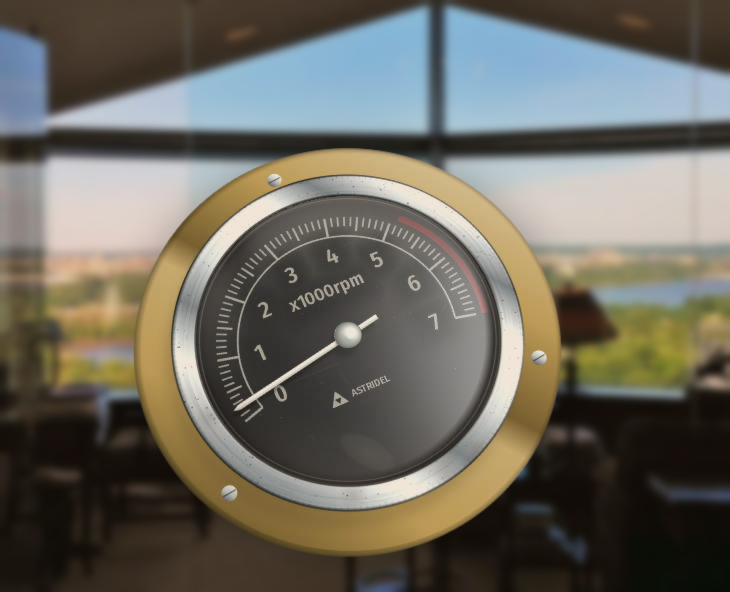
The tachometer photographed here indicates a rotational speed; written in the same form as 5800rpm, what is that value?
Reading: 200rpm
